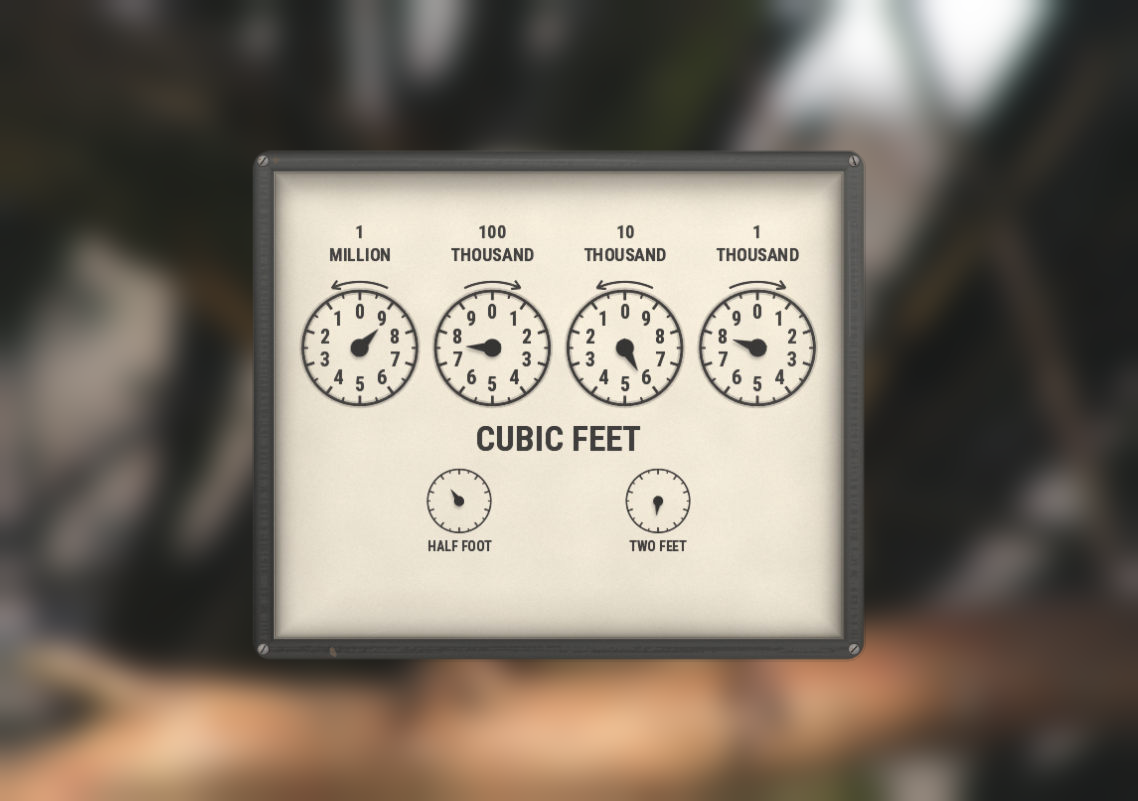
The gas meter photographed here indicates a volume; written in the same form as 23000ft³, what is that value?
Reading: 875800ft³
